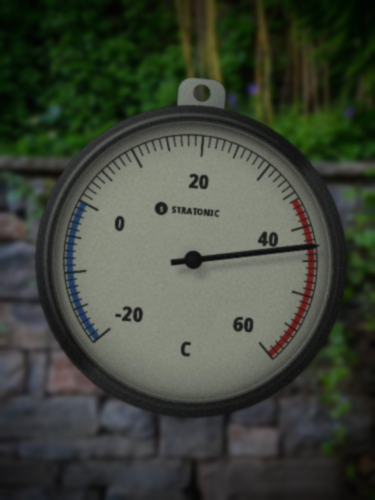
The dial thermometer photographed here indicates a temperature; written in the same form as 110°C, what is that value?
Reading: 43°C
